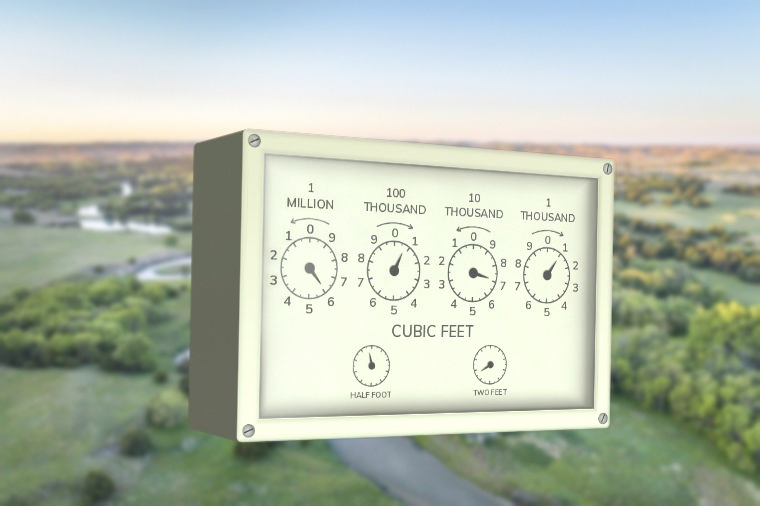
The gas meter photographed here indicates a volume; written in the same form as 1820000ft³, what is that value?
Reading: 607100ft³
